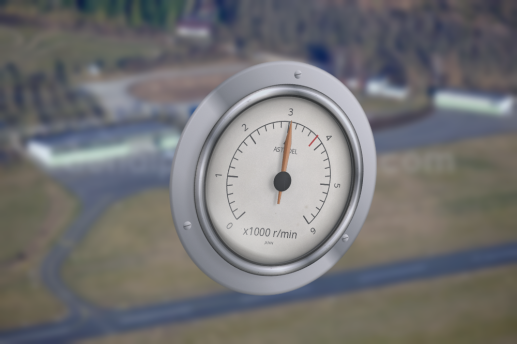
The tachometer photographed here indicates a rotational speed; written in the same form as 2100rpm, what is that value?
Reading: 3000rpm
